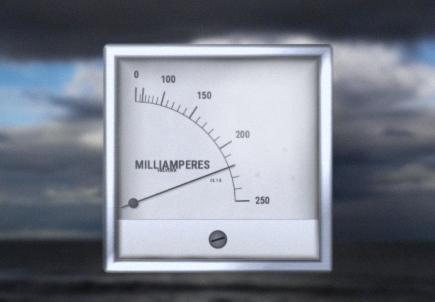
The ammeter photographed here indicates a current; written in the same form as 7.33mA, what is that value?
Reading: 220mA
